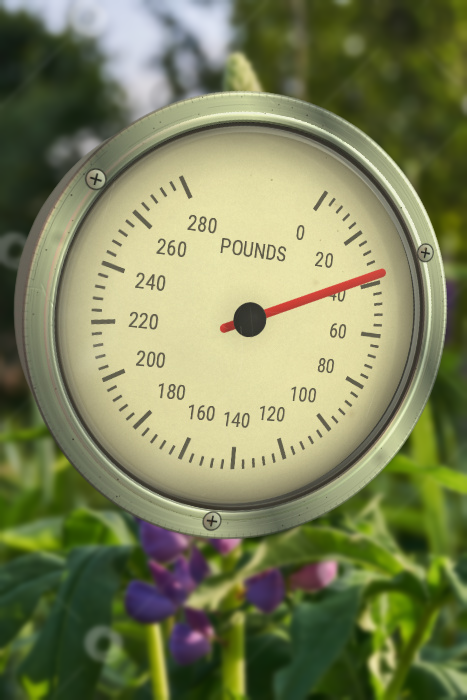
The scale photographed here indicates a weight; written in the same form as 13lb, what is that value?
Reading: 36lb
